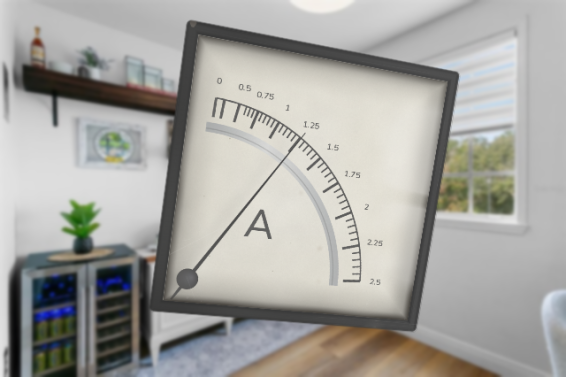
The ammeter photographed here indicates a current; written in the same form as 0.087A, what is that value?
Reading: 1.25A
